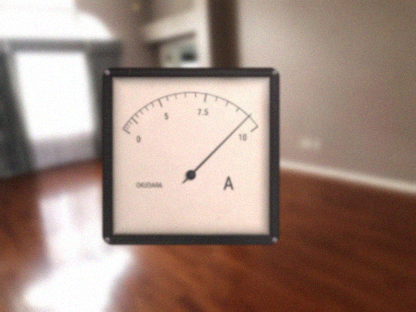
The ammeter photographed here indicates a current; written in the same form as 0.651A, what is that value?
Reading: 9.5A
